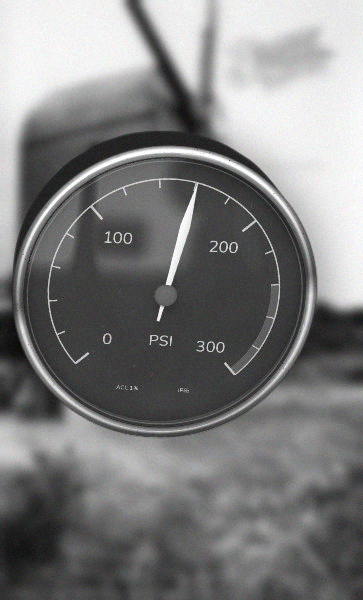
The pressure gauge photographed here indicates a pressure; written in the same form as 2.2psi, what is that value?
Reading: 160psi
